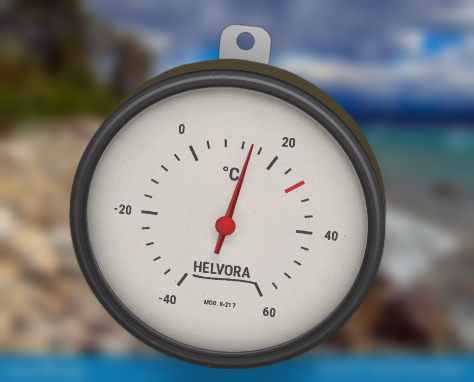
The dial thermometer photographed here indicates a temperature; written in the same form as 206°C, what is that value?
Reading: 14°C
